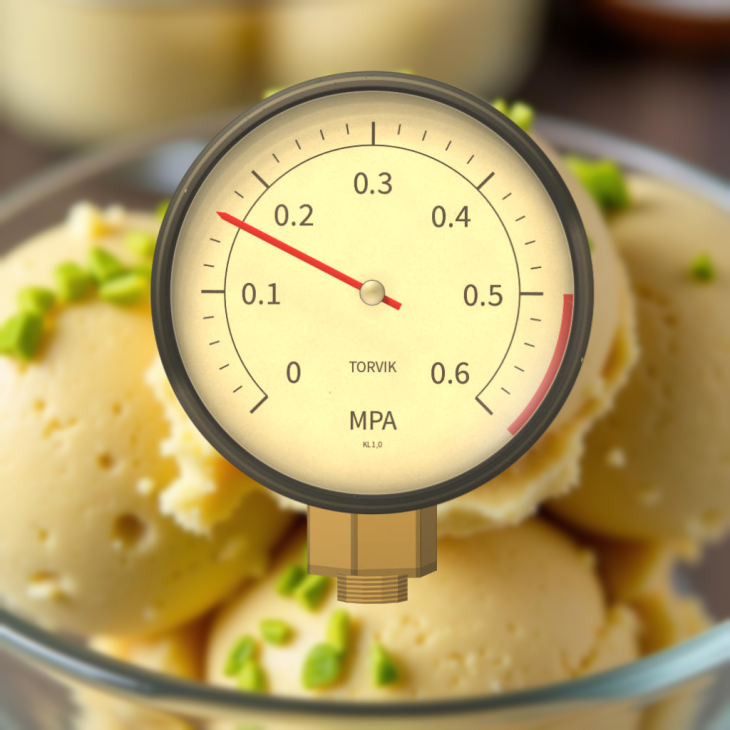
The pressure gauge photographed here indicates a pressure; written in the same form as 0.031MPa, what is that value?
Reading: 0.16MPa
